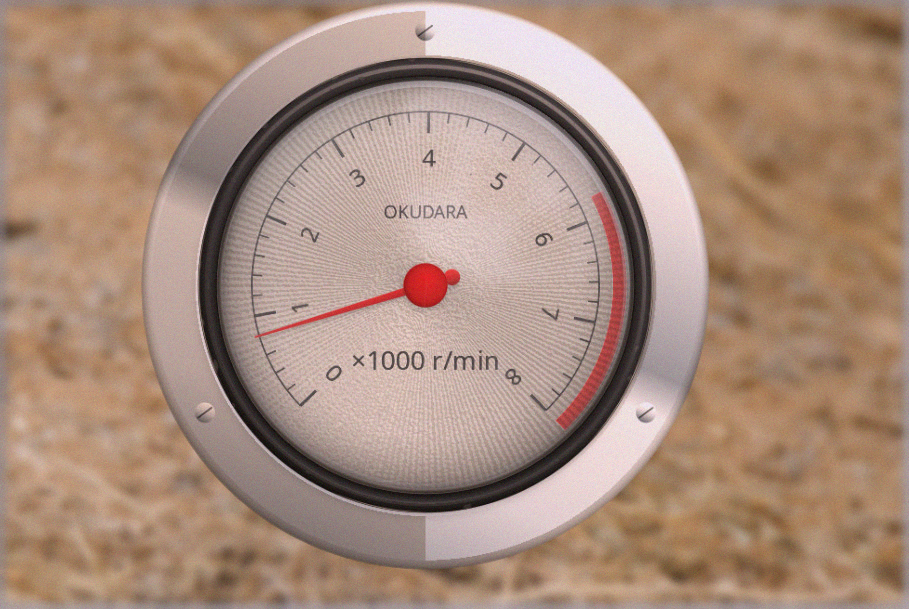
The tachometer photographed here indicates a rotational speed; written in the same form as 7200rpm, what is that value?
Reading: 800rpm
